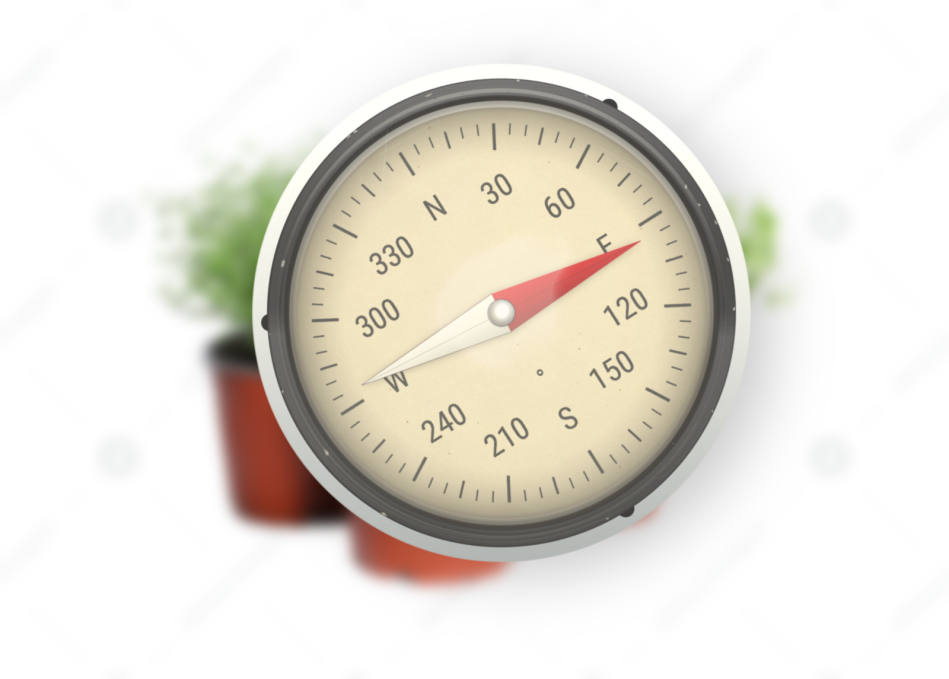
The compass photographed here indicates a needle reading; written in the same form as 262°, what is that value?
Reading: 95°
